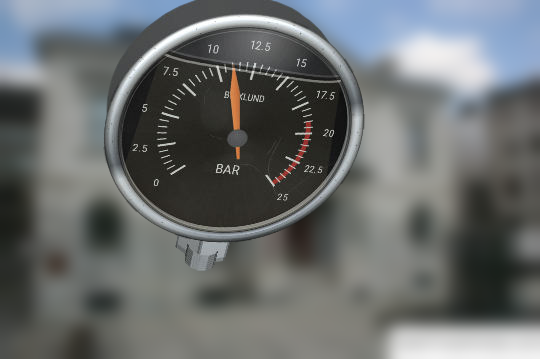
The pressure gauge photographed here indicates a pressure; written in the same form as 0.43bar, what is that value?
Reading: 11bar
